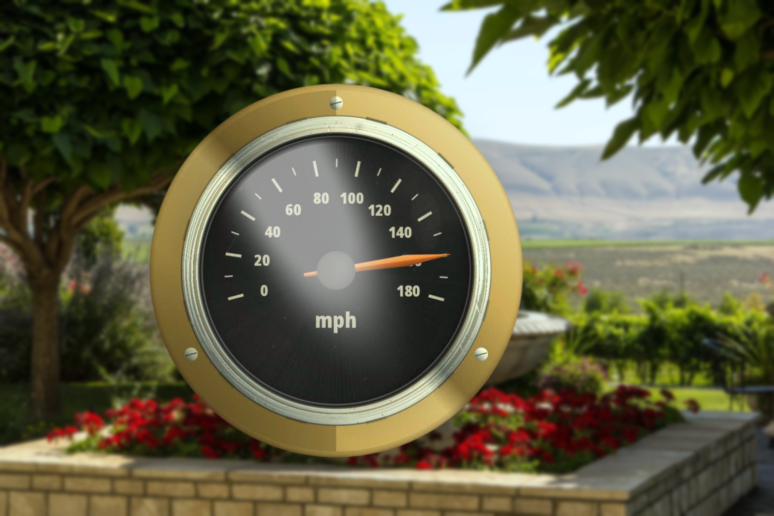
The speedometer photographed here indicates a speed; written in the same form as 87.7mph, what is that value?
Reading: 160mph
